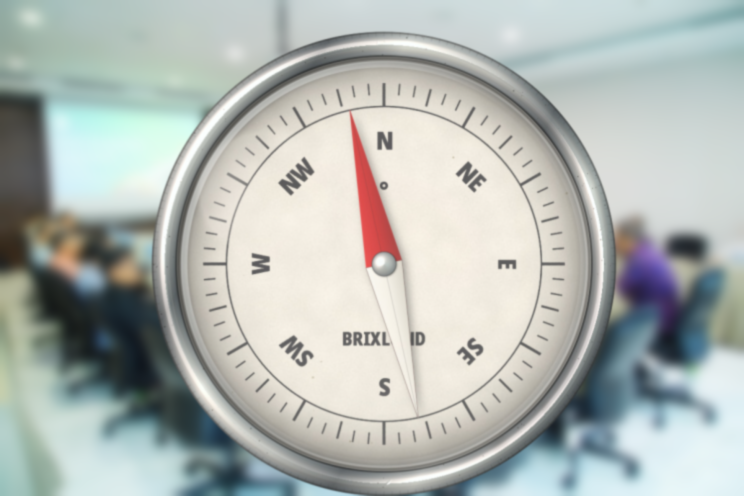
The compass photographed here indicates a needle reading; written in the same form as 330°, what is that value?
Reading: 347.5°
